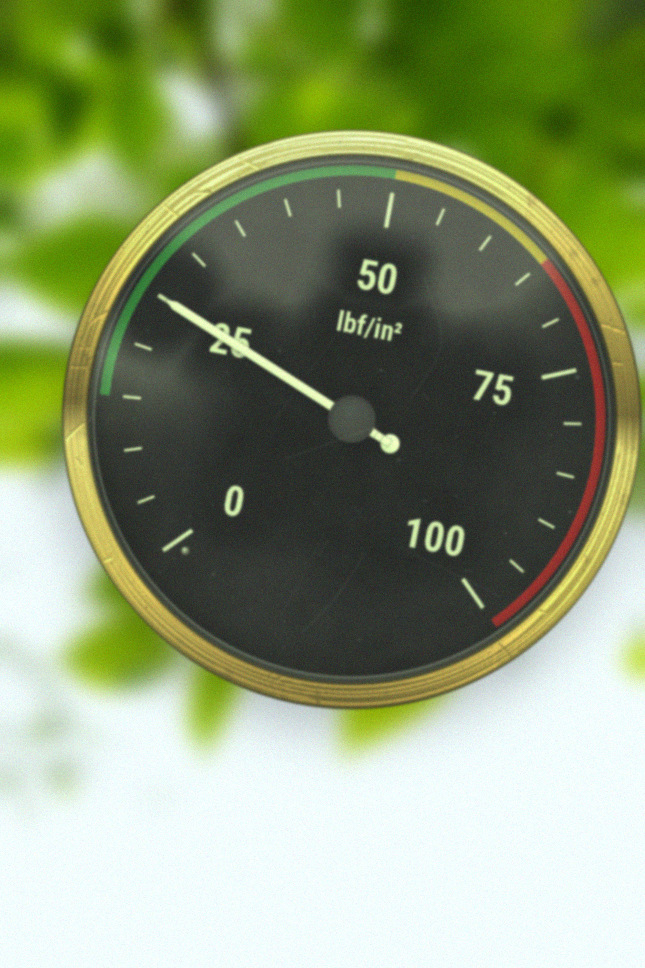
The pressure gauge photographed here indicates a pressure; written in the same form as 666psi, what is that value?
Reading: 25psi
